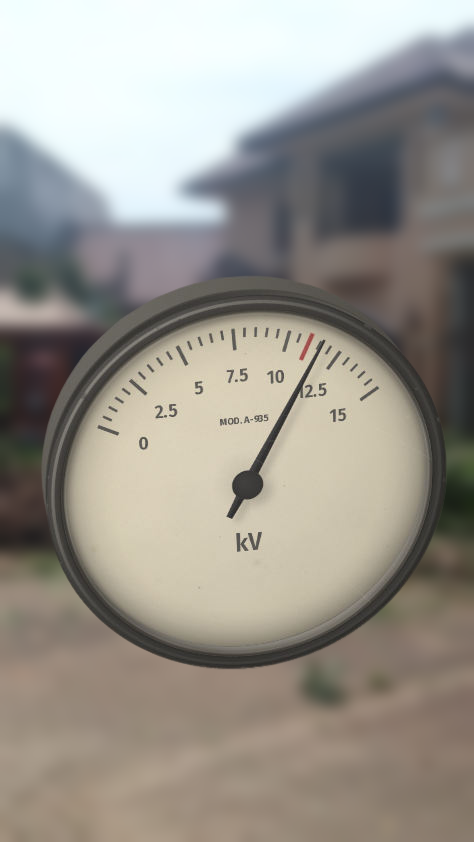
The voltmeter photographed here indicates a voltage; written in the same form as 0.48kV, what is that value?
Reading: 11.5kV
